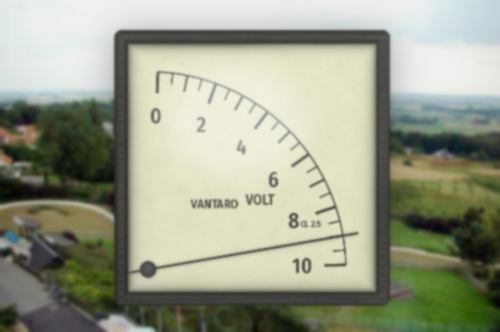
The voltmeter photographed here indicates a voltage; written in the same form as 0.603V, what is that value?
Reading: 9V
